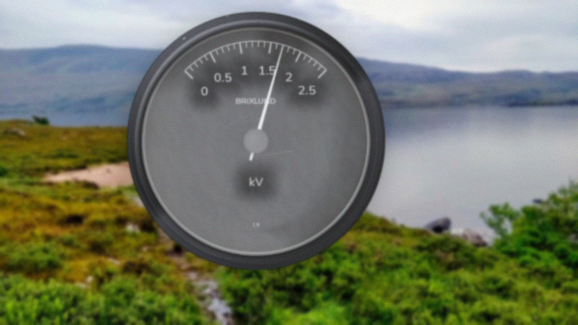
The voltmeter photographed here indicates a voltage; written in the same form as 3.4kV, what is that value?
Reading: 1.7kV
